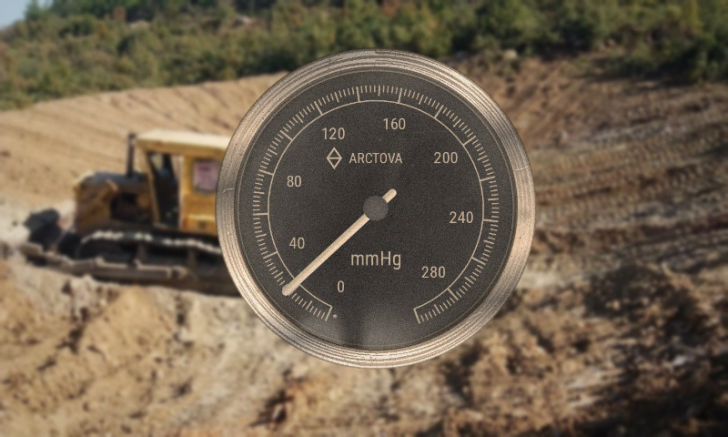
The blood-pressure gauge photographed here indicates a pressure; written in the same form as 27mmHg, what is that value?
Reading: 22mmHg
